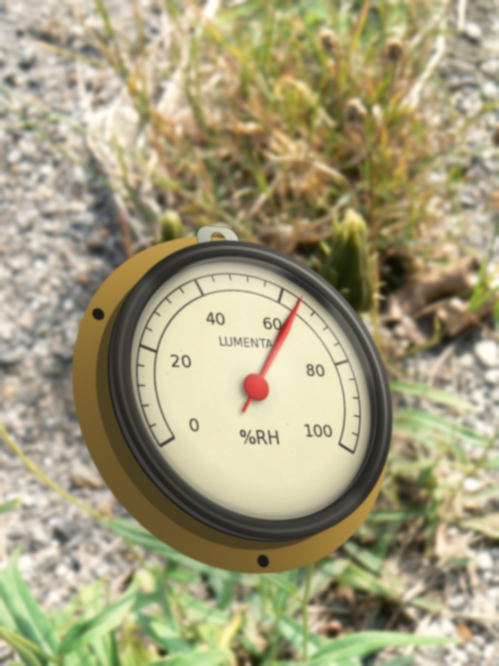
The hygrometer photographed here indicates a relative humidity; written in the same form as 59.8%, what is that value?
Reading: 64%
